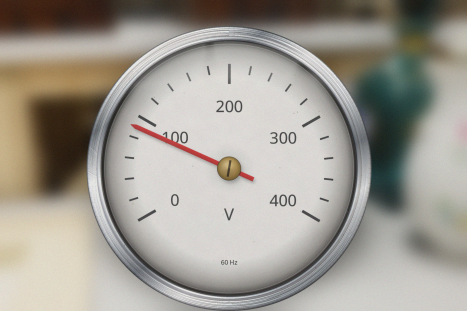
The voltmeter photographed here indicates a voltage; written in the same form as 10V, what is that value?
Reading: 90V
